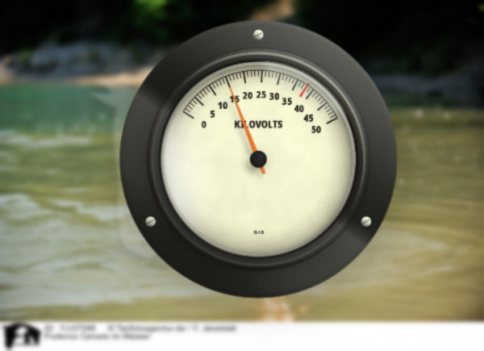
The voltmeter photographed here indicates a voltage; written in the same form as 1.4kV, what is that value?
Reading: 15kV
